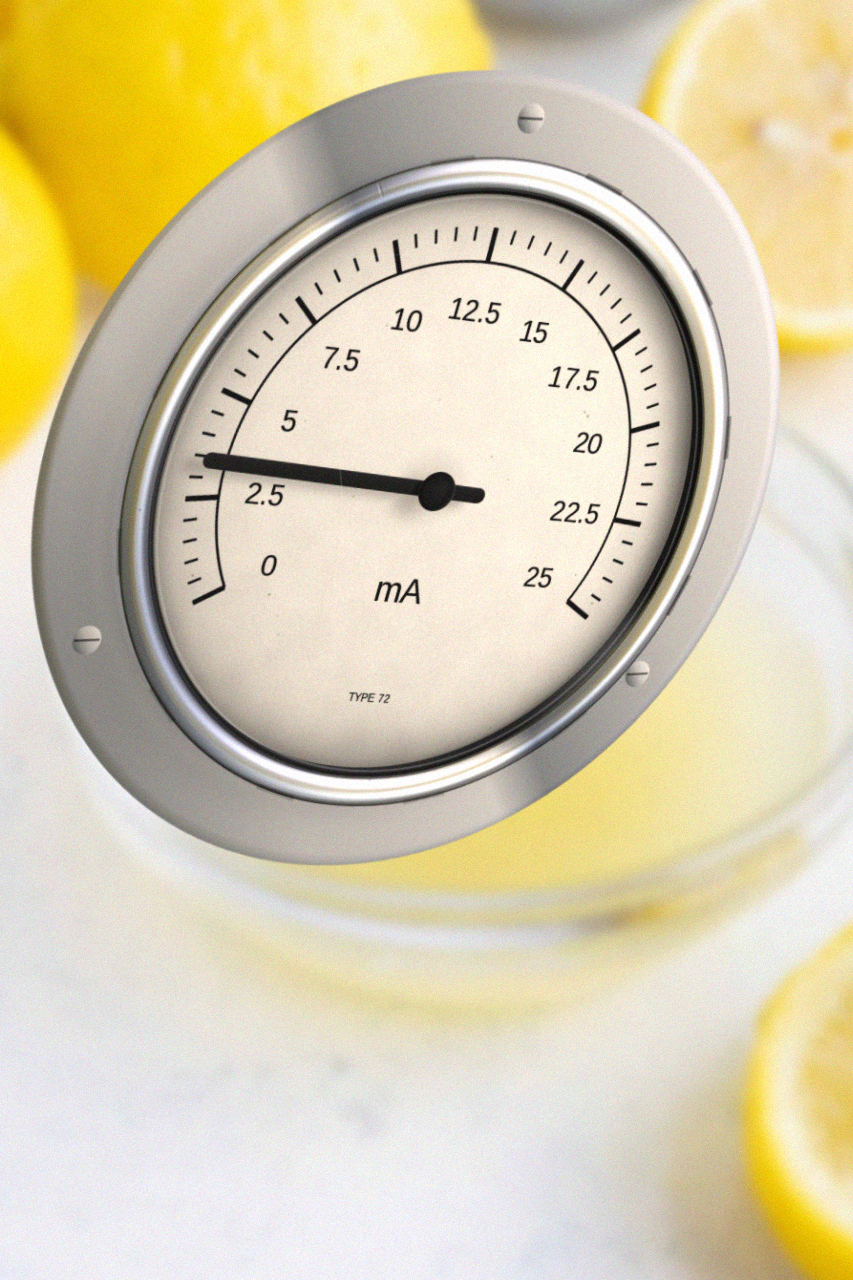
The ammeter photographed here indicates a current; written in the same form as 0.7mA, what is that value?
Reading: 3.5mA
